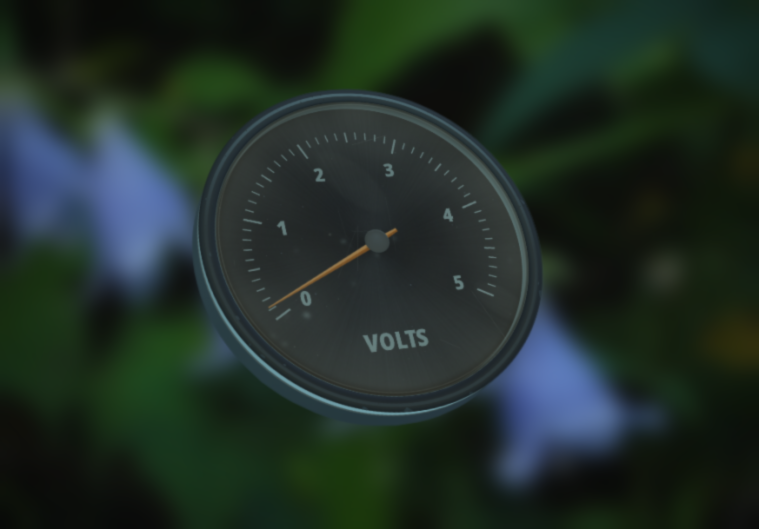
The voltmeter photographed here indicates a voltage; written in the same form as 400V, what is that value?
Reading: 0.1V
